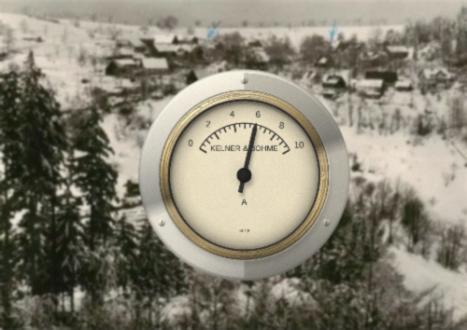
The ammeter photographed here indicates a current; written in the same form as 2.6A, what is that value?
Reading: 6A
